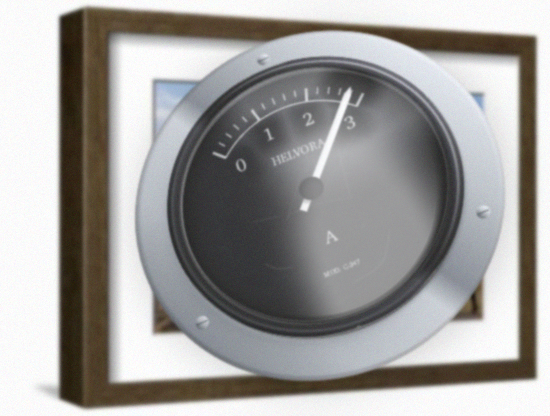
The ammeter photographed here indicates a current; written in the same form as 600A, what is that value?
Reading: 2.8A
